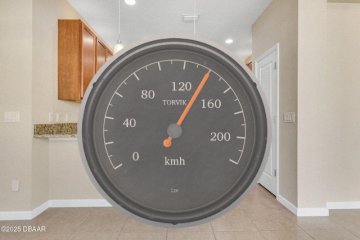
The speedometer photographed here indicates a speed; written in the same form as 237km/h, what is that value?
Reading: 140km/h
